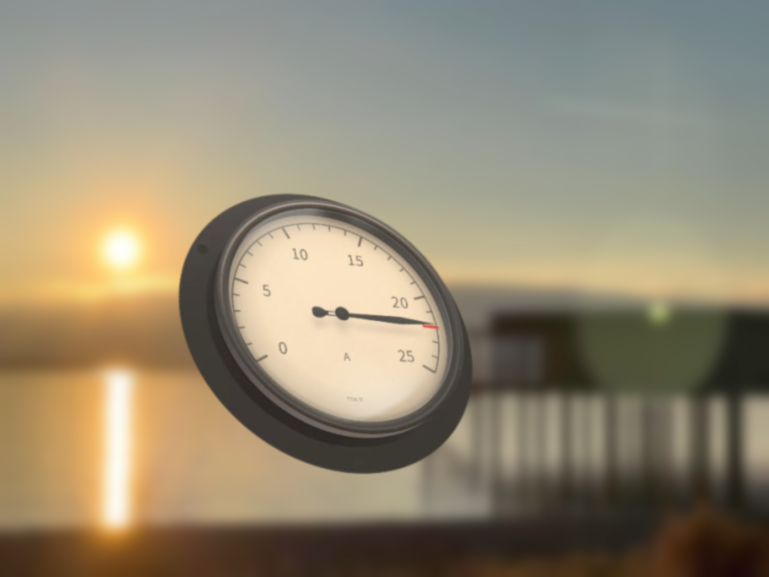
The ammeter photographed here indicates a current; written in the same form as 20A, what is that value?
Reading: 22A
